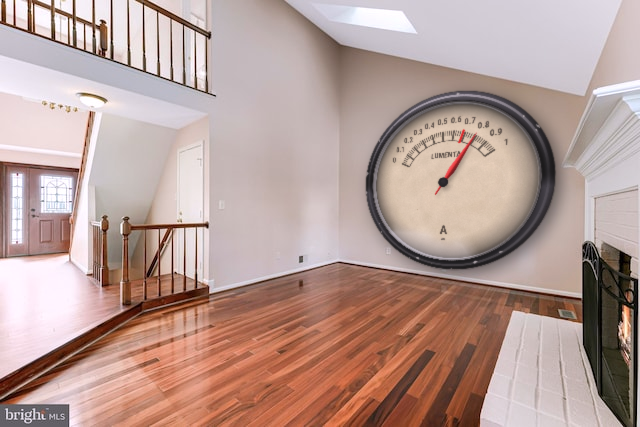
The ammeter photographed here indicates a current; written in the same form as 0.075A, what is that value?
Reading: 0.8A
